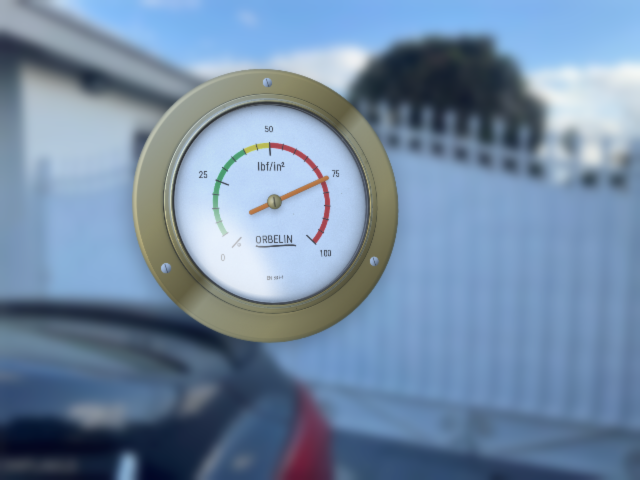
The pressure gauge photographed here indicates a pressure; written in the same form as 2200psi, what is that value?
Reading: 75psi
